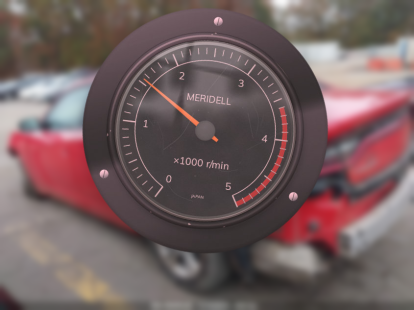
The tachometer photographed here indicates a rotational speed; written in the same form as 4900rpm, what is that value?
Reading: 1550rpm
